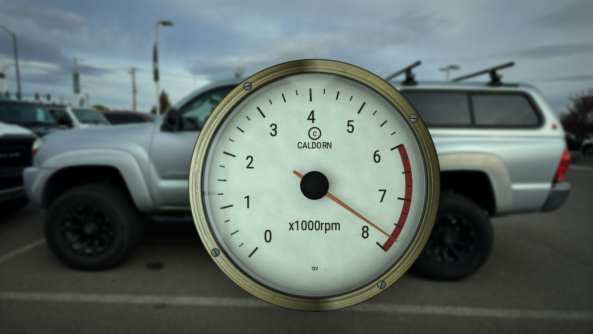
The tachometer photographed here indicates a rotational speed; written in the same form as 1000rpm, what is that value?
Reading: 7750rpm
